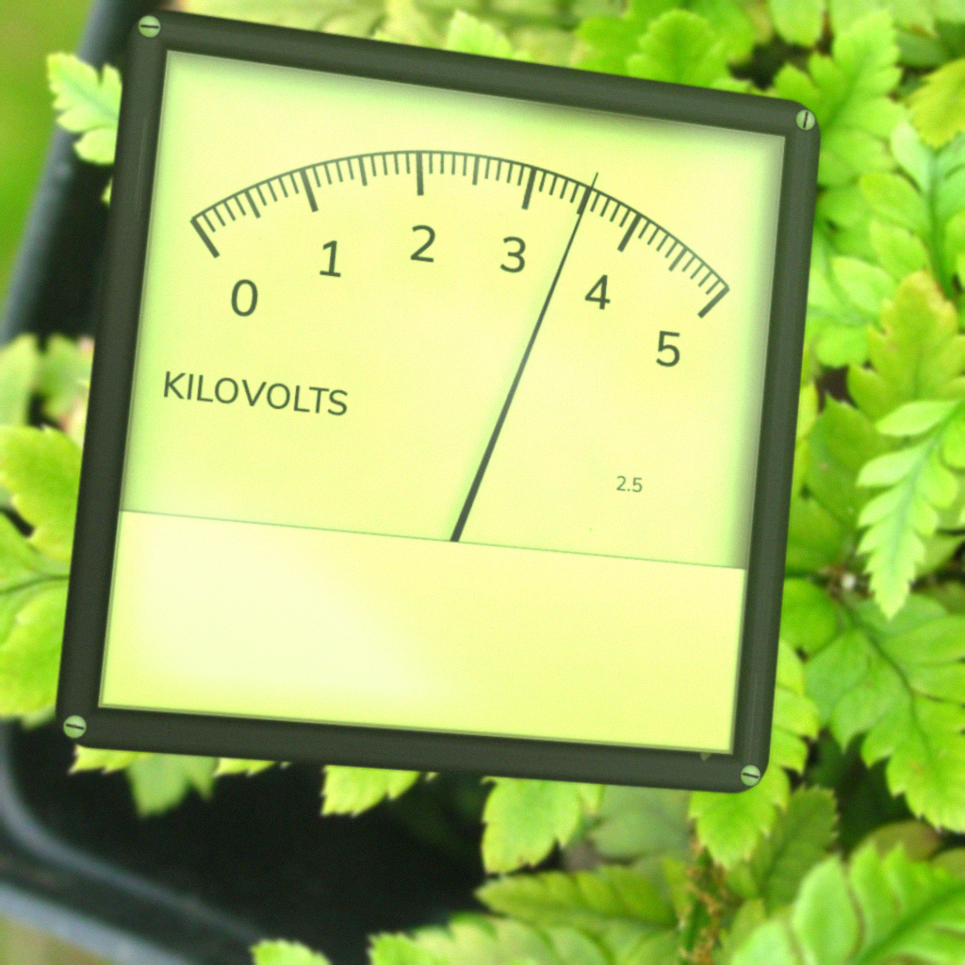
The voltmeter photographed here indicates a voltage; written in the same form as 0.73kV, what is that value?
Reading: 3.5kV
